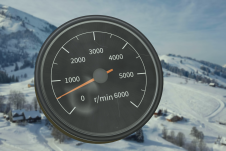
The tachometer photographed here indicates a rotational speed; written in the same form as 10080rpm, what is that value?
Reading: 500rpm
